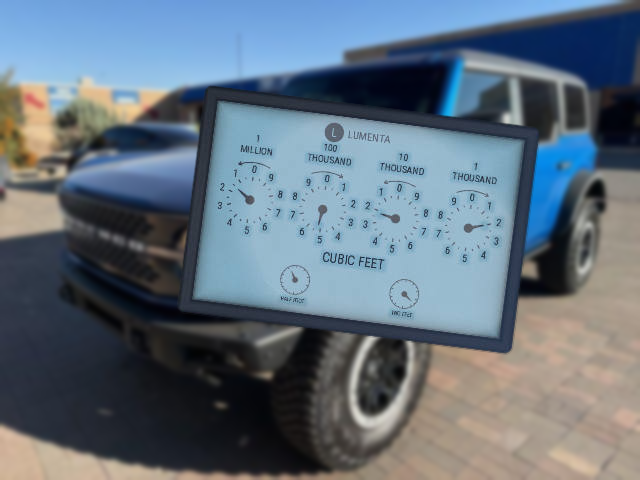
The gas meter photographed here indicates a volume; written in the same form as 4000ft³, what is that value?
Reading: 152200ft³
